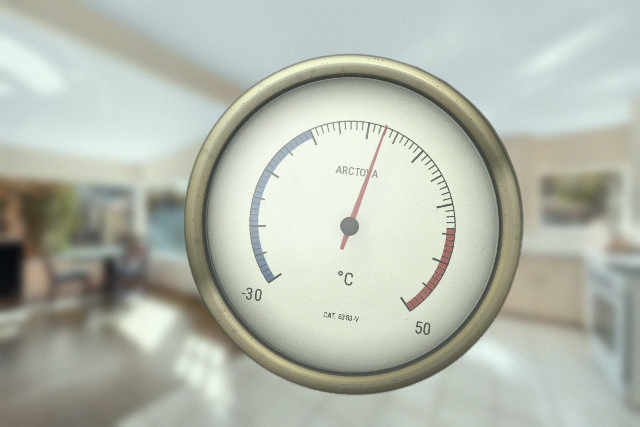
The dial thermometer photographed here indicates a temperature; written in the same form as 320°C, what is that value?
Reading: 13°C
